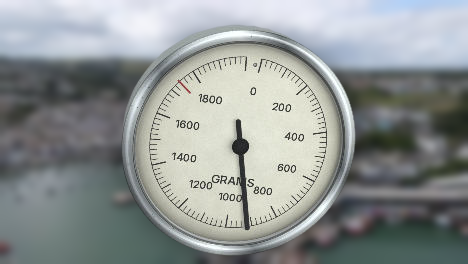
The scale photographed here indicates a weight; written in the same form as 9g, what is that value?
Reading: 920g
